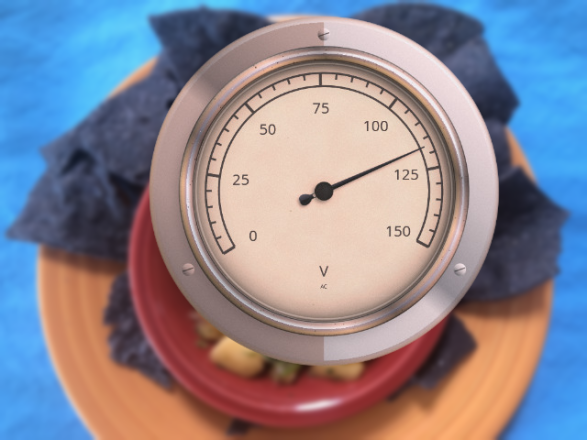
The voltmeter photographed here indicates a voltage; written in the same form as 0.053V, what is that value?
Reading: 117.5V
